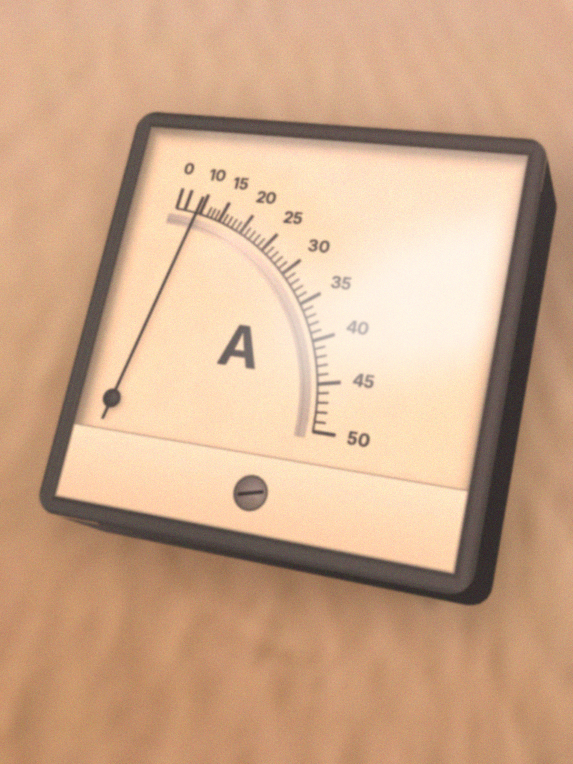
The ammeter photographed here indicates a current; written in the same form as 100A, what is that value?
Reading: 10A
